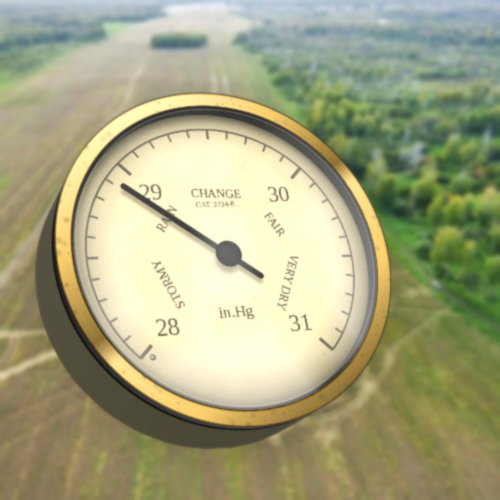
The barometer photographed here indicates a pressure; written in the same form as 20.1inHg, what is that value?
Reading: 28.9inHg
